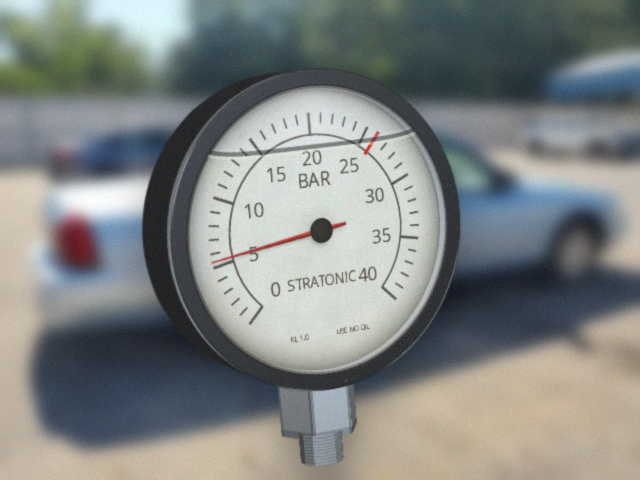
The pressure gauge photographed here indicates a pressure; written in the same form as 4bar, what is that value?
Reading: 5.5bar
